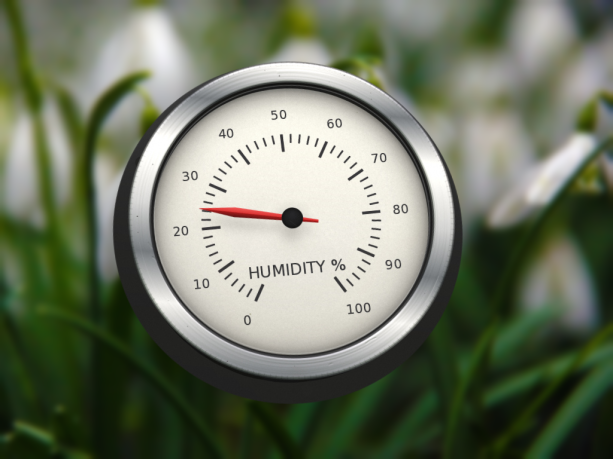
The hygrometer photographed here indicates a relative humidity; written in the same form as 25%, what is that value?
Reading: 24%
